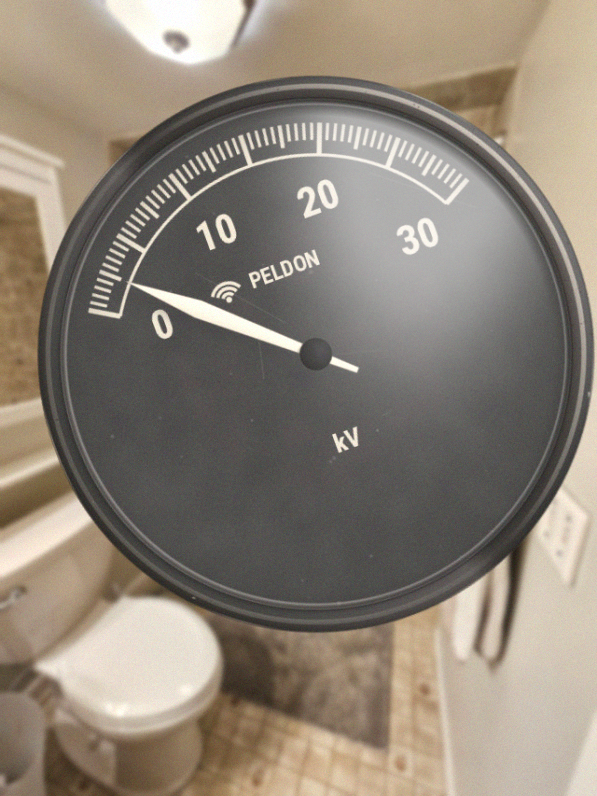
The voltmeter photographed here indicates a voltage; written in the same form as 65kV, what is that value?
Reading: 2.5kV
